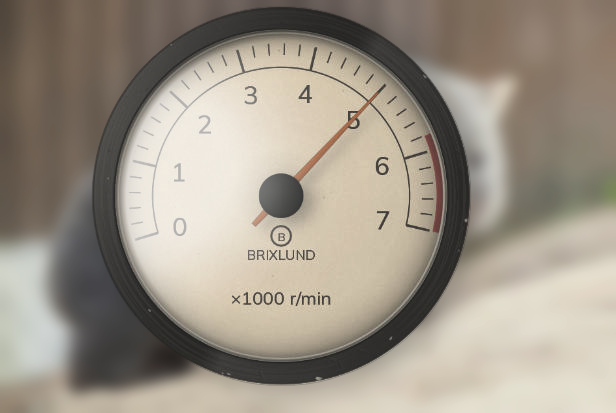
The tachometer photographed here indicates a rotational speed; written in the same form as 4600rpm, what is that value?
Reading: 5000rpm
